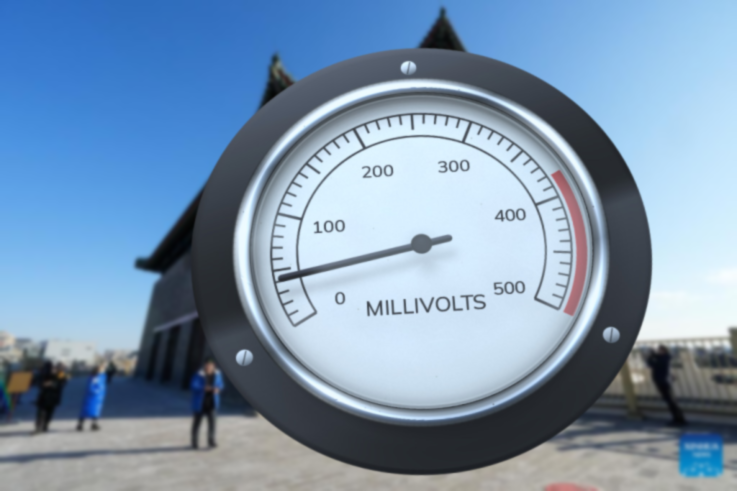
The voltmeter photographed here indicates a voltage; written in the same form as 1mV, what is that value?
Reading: 40mV
